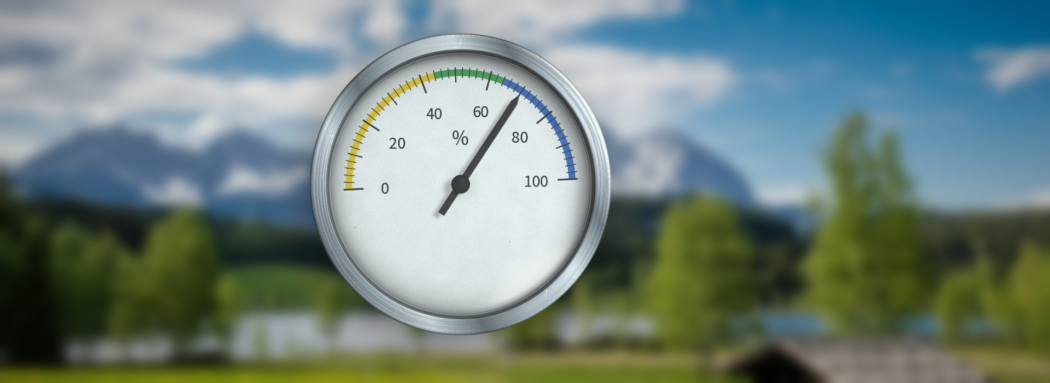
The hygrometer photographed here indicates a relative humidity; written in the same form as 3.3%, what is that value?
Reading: 70%
